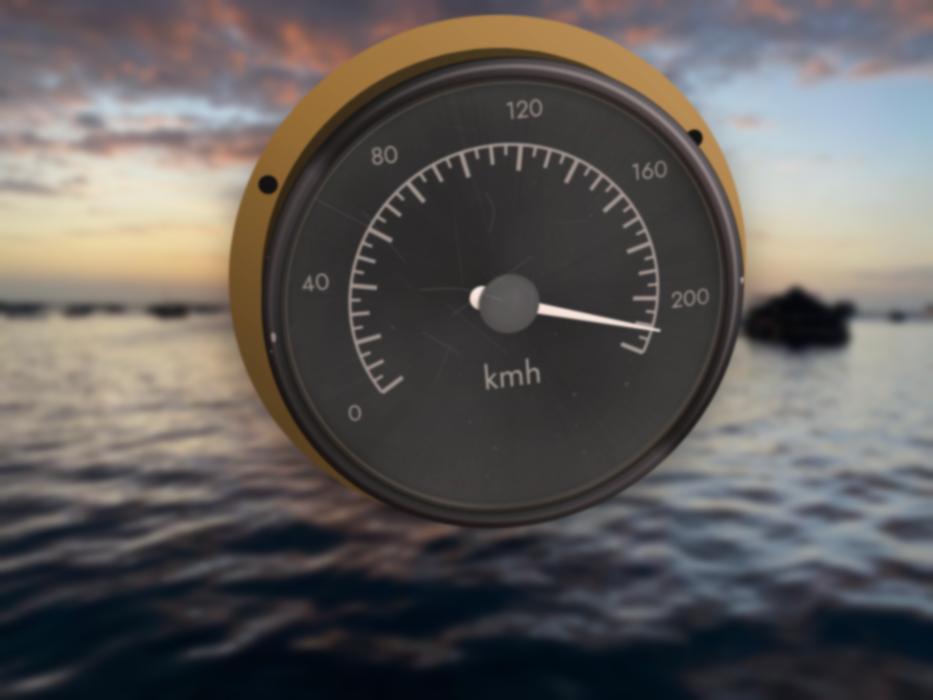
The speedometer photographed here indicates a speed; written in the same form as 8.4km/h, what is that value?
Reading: 210km/h
